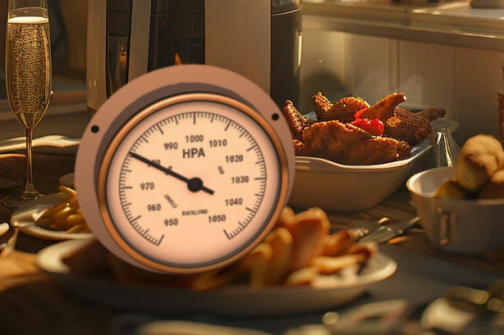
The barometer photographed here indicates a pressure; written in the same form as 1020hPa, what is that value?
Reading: 980hPa
